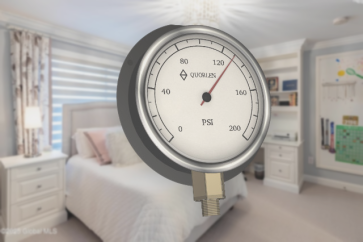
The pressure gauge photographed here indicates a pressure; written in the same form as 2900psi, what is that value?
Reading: 130psi
